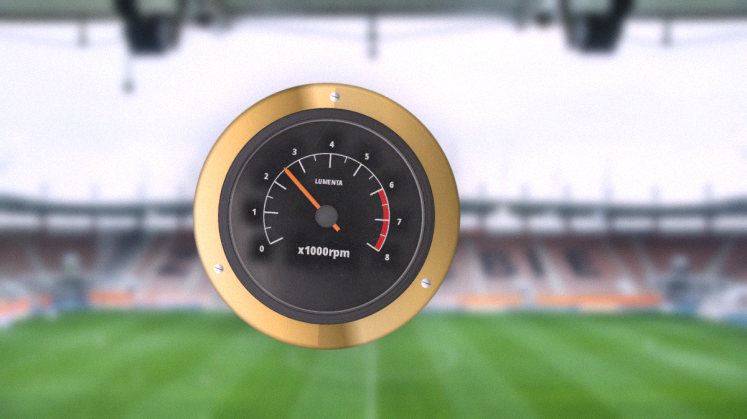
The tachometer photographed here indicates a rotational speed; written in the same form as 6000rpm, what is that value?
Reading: 2500rpm
